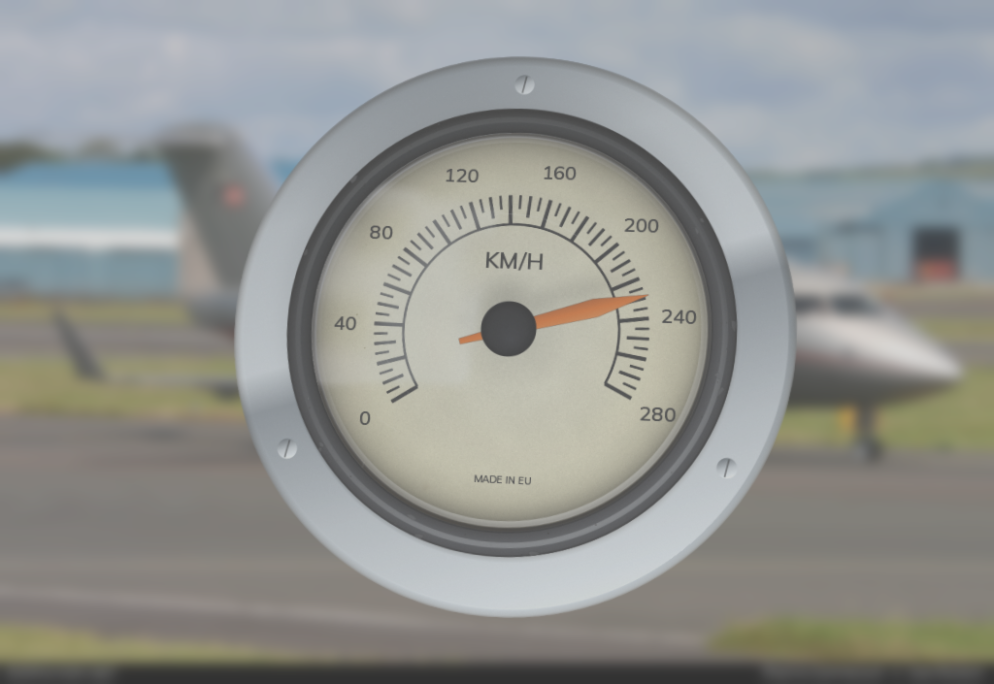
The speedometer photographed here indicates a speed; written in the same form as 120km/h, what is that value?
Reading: 230km/h
